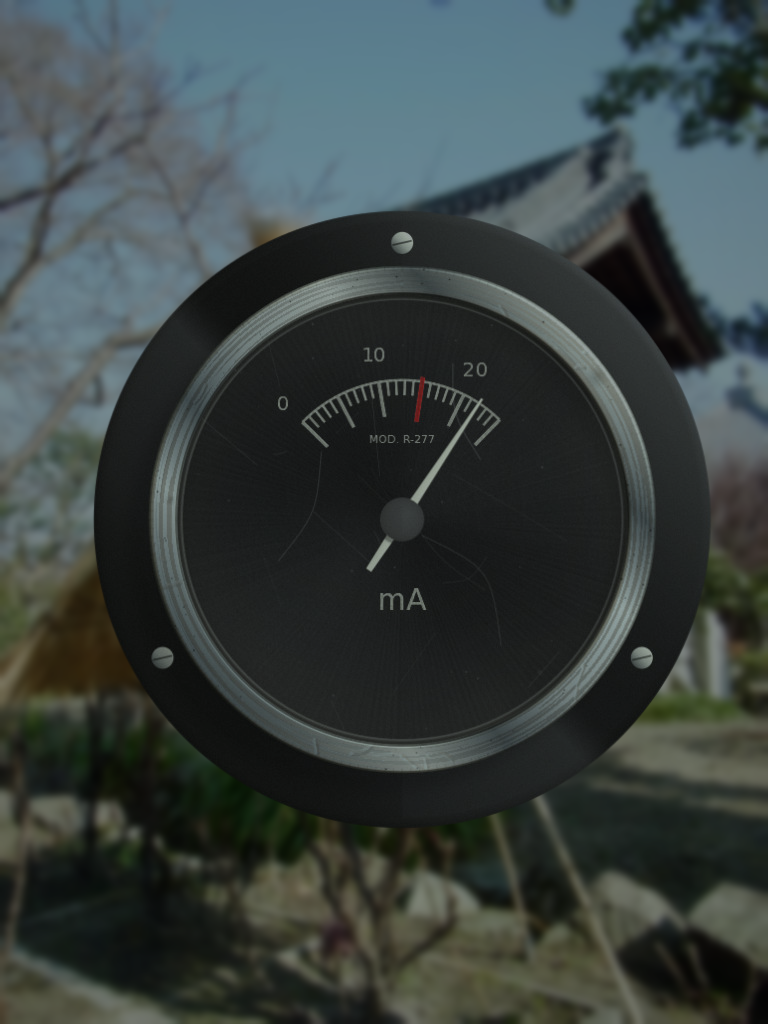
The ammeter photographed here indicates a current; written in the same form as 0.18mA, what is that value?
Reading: 22mA
